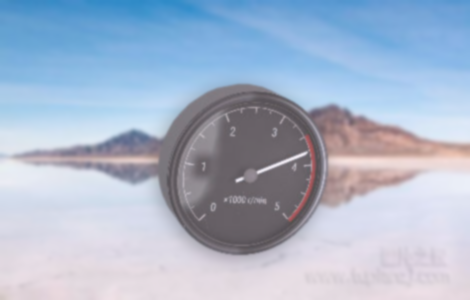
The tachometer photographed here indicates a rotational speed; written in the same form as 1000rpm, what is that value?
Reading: 3750rpm
